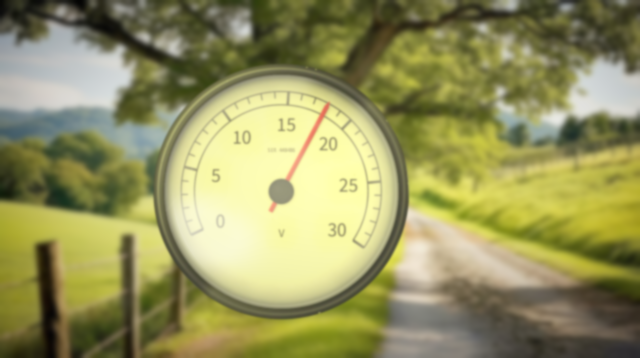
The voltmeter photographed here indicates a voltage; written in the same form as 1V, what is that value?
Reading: 18V
